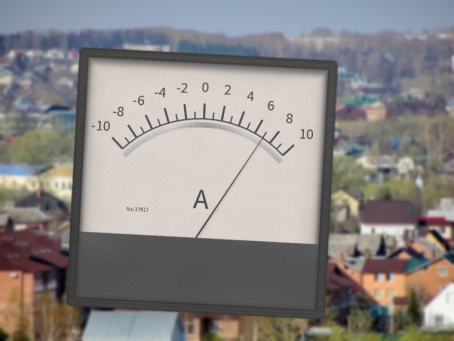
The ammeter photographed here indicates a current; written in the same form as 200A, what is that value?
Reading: 7A
